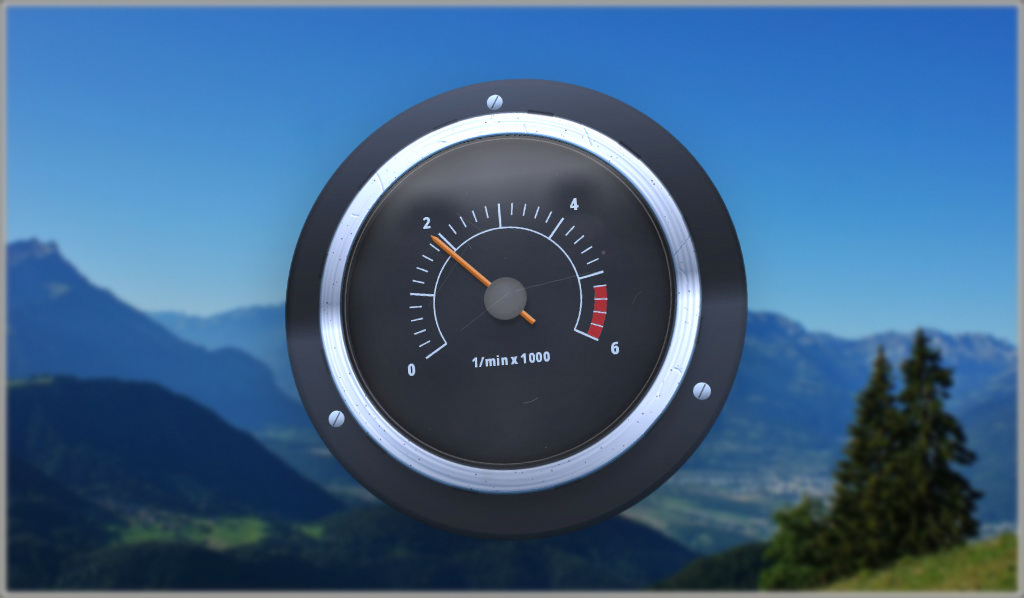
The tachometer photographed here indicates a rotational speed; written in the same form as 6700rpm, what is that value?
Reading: 1900rpm
